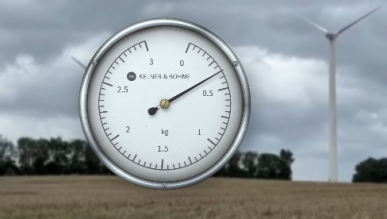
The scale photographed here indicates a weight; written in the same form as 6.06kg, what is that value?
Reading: 0.35kg
